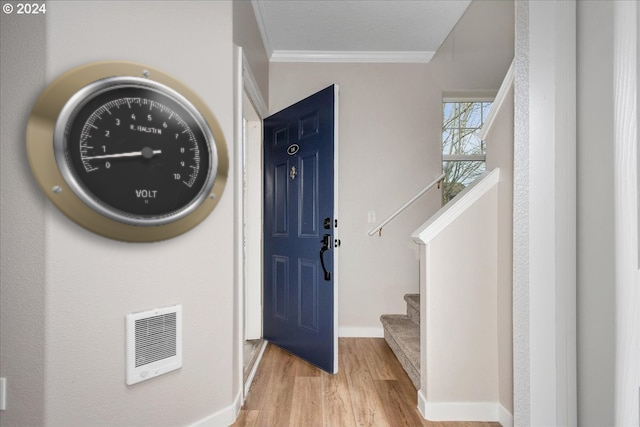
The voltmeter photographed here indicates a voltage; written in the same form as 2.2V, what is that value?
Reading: 0.5V
